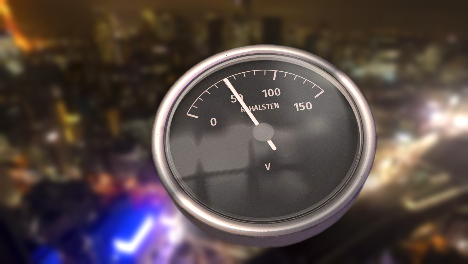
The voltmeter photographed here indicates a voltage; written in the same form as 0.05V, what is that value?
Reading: 50V
